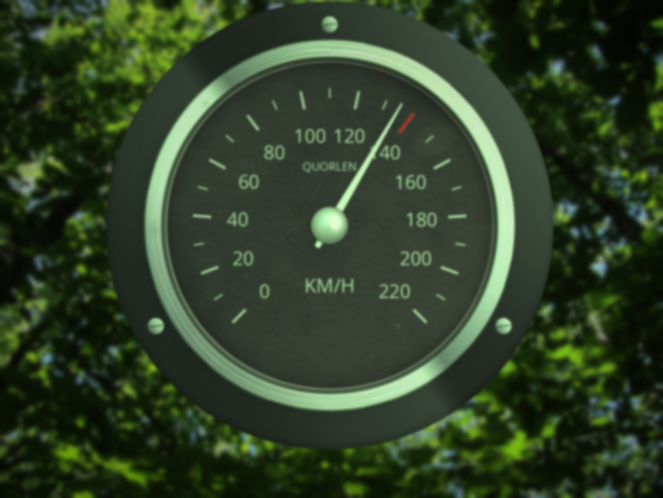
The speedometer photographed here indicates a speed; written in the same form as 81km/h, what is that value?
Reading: 135km/h
